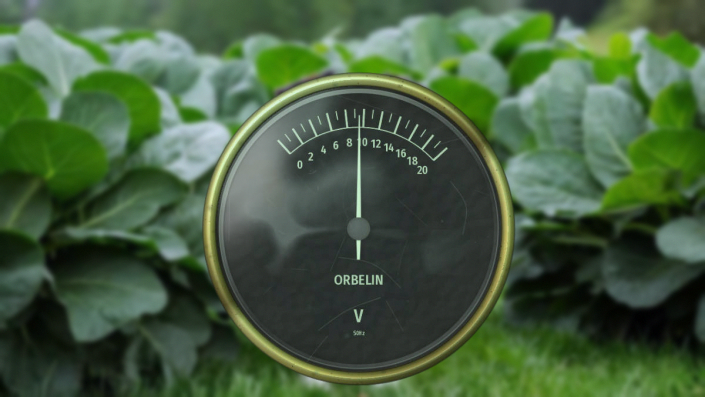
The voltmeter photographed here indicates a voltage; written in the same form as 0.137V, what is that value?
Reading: 9.5V
